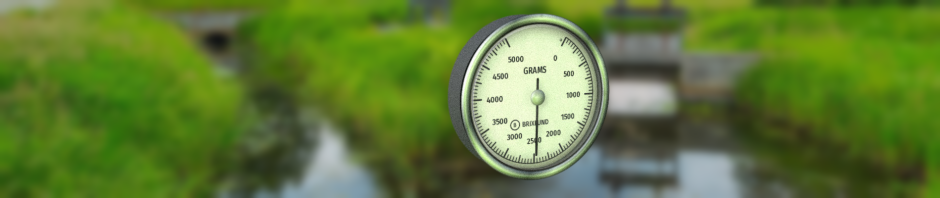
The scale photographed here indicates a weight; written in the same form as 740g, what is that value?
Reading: 2500g
